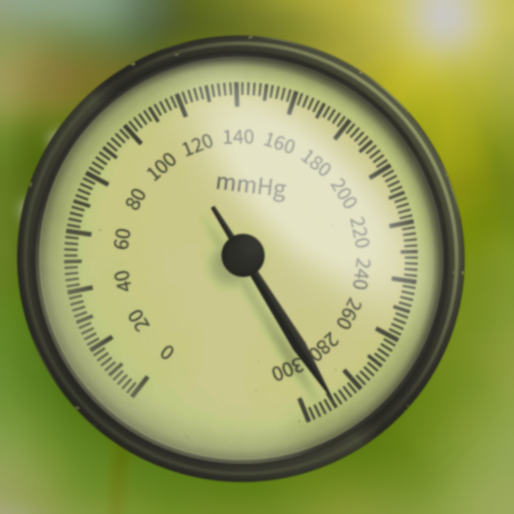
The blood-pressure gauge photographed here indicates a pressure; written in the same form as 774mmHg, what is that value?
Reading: 290mmHg
